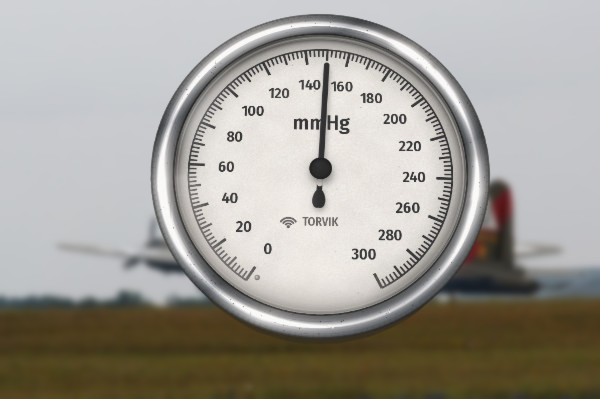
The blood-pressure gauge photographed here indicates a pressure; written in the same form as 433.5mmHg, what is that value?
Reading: 150mmHg
